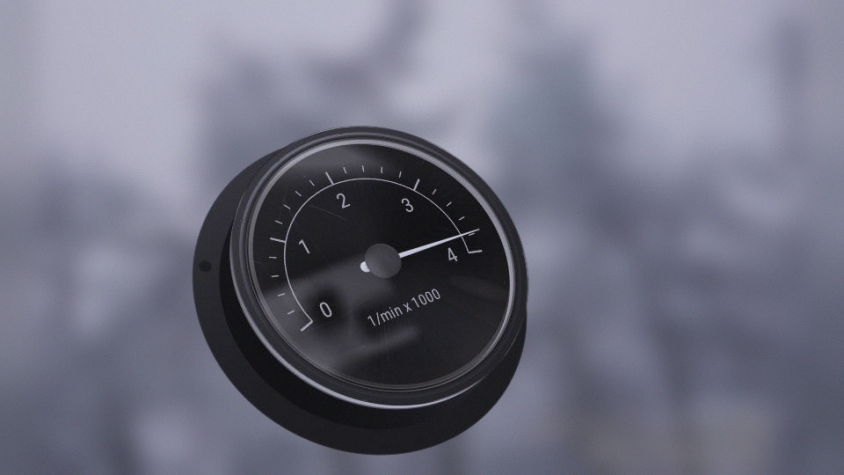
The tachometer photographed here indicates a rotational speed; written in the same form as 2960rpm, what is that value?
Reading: 3800rpm
